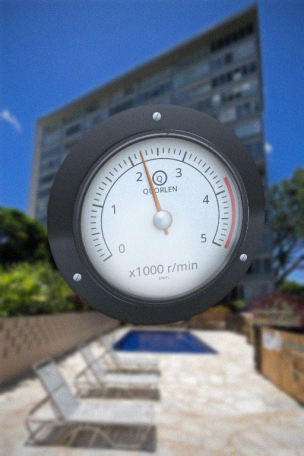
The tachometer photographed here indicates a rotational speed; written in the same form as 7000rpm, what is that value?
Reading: 2200rpm
